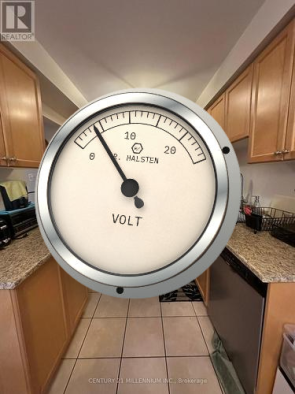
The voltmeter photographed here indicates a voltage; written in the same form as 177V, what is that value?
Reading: 4V
